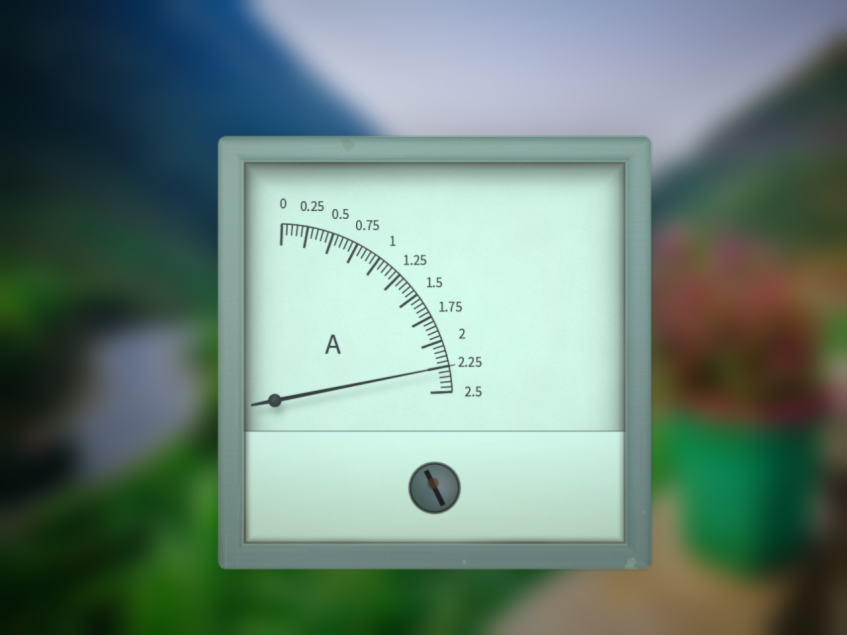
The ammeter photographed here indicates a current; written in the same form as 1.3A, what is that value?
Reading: 2.25A
